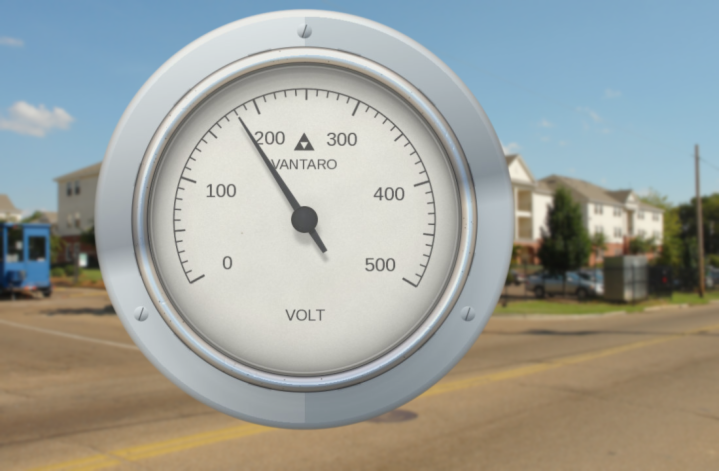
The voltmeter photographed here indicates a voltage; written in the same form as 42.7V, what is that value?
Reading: 180V
